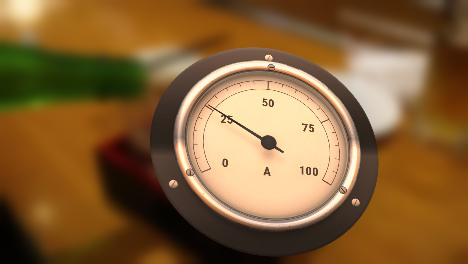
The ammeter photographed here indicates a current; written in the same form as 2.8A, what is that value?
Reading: 25A
